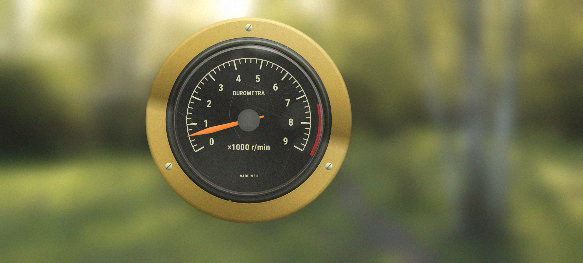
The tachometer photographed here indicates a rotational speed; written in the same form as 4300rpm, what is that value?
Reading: 600rpm
